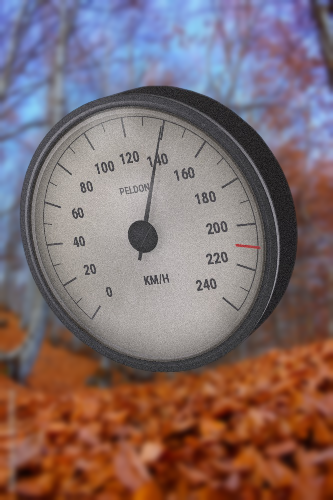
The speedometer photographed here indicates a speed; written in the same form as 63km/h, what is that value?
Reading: 140km/h
